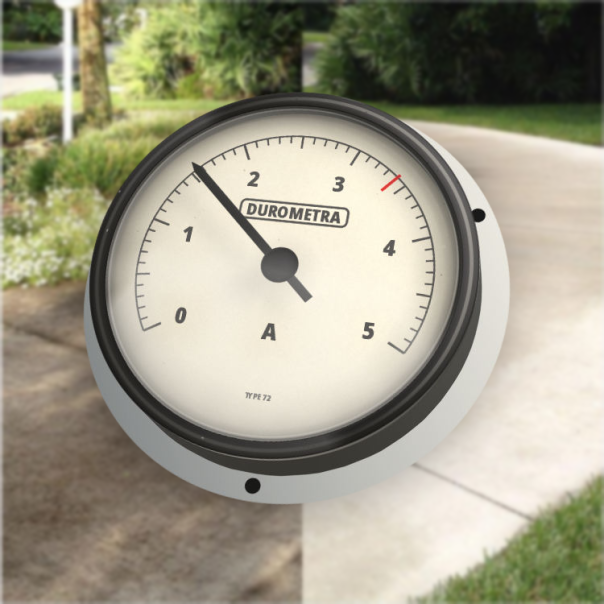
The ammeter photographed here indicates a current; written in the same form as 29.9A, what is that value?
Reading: 1.55A
